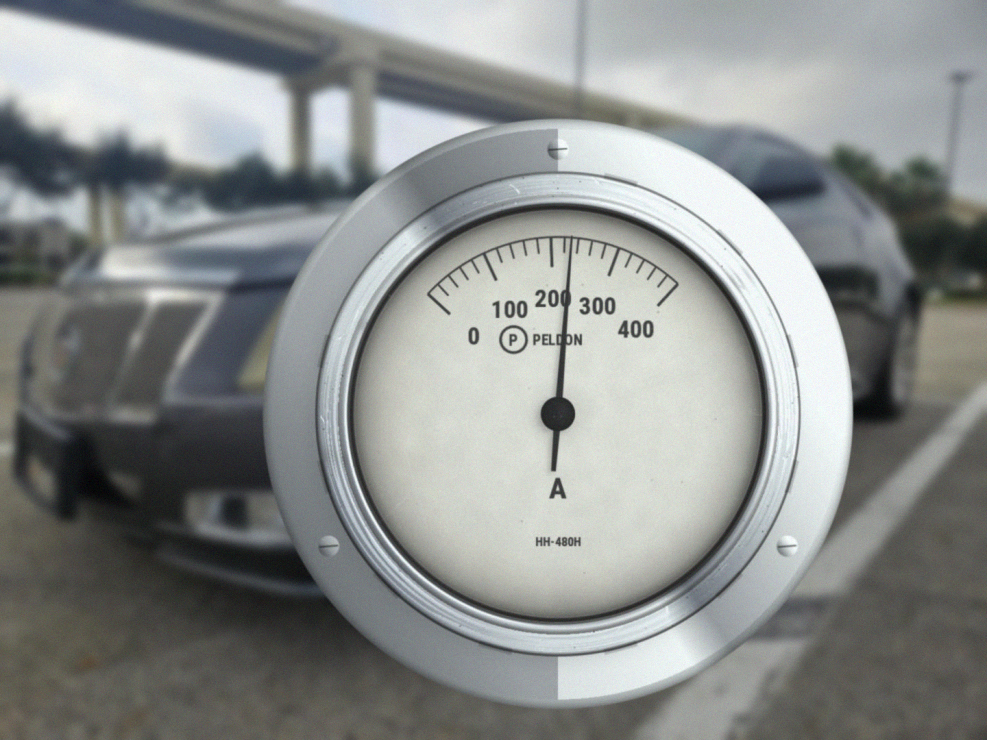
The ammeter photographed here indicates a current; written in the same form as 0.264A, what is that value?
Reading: 230A
